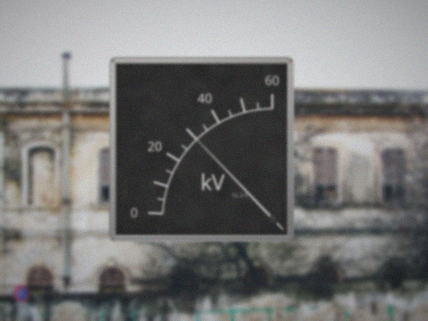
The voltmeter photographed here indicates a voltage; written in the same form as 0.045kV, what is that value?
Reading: 30kV
